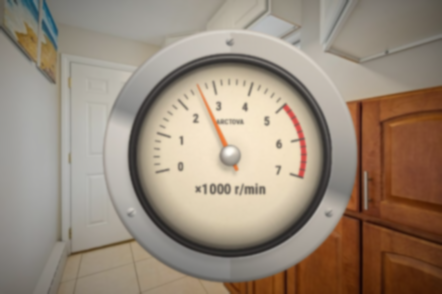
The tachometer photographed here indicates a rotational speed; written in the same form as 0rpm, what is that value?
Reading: 2600rpm
